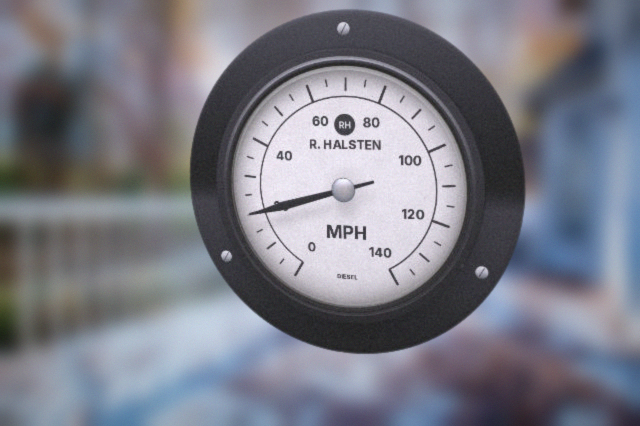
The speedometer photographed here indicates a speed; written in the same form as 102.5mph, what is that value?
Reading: 20mph
